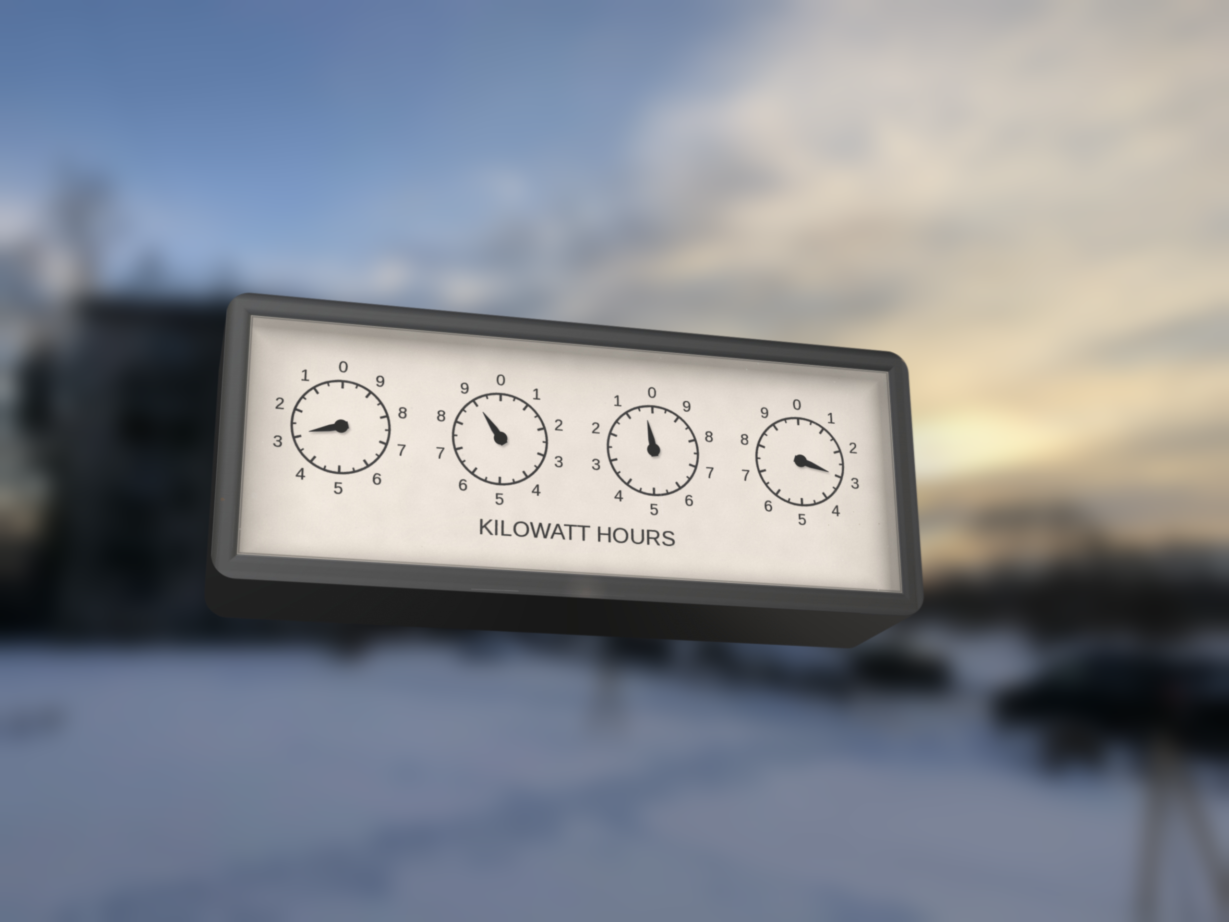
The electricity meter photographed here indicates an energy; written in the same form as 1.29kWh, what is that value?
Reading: 2903kWh
